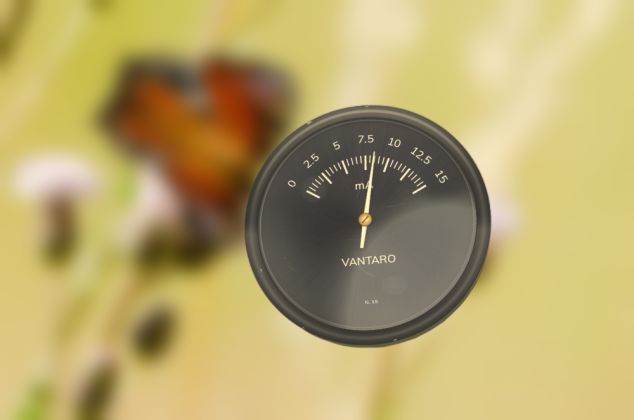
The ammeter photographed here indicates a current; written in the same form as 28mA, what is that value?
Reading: 8.5mA
